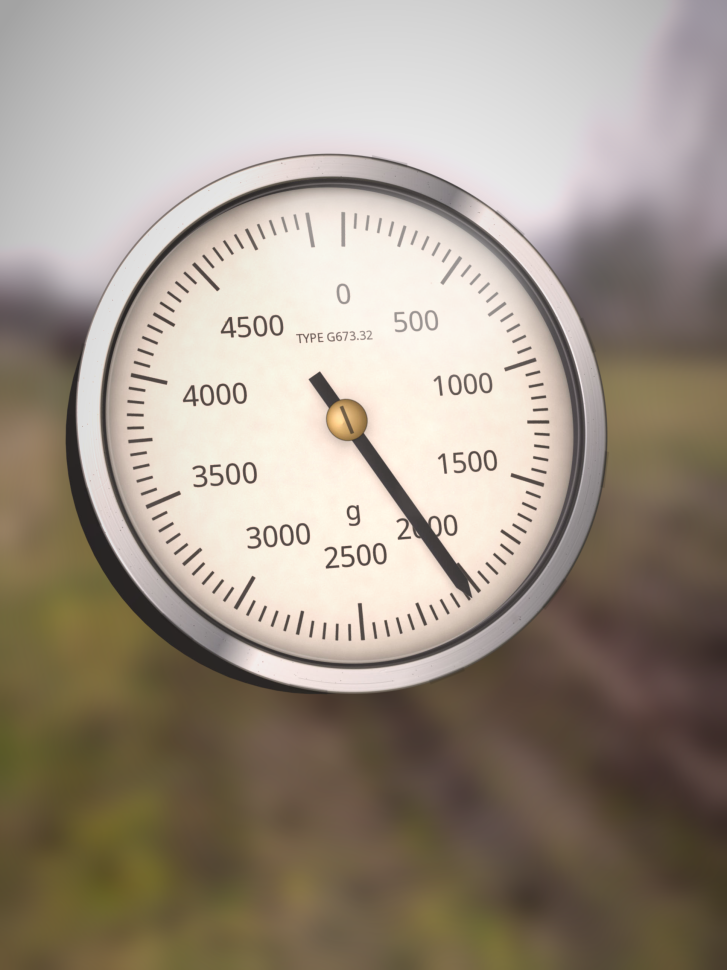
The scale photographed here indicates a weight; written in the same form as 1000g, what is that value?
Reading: 2050g
